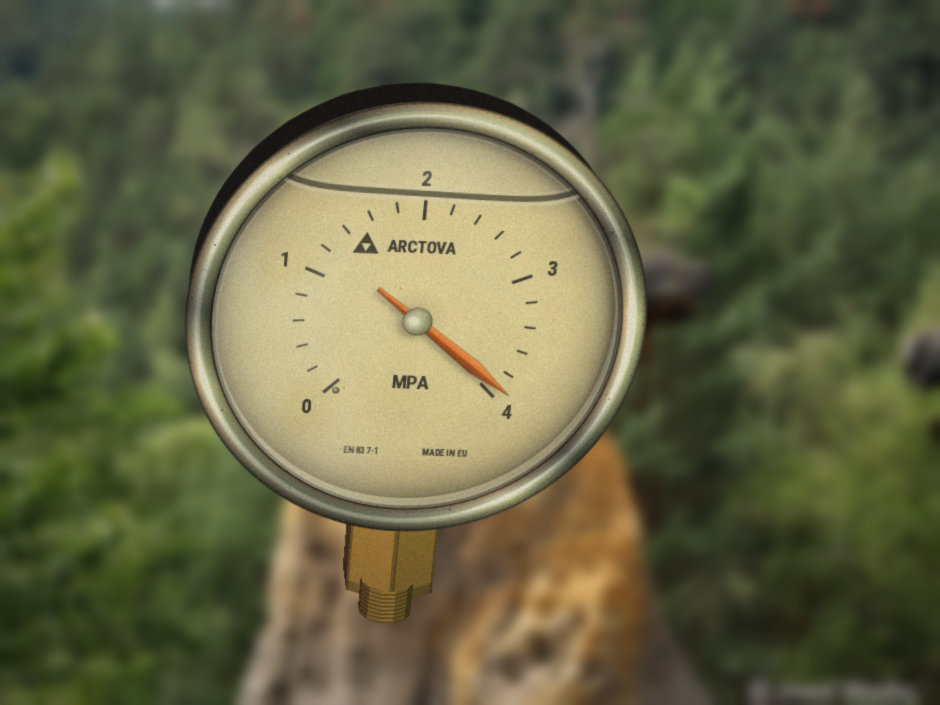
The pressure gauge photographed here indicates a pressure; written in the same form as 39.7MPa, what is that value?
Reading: 3.9MPa
